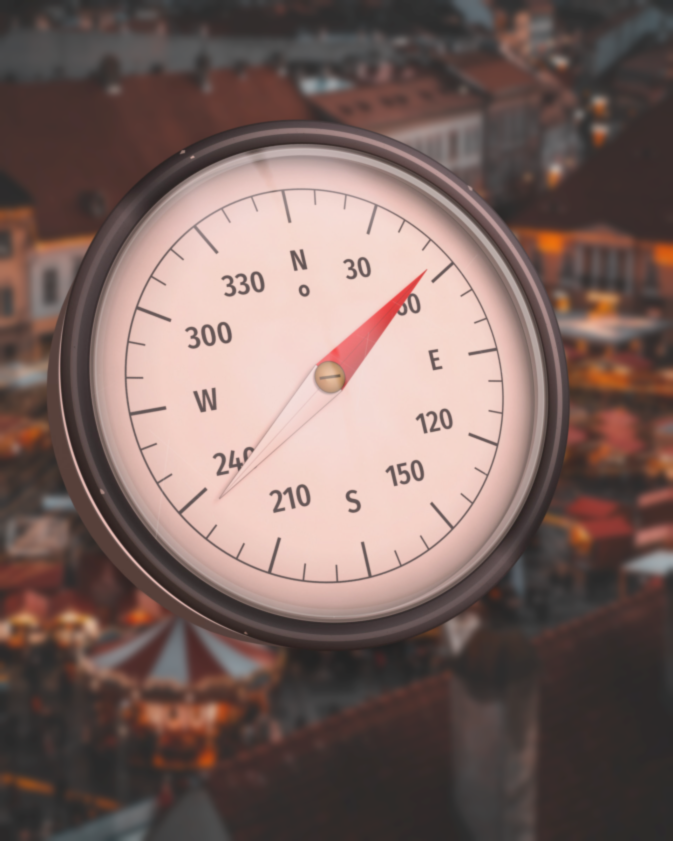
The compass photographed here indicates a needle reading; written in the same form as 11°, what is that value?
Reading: 55°
